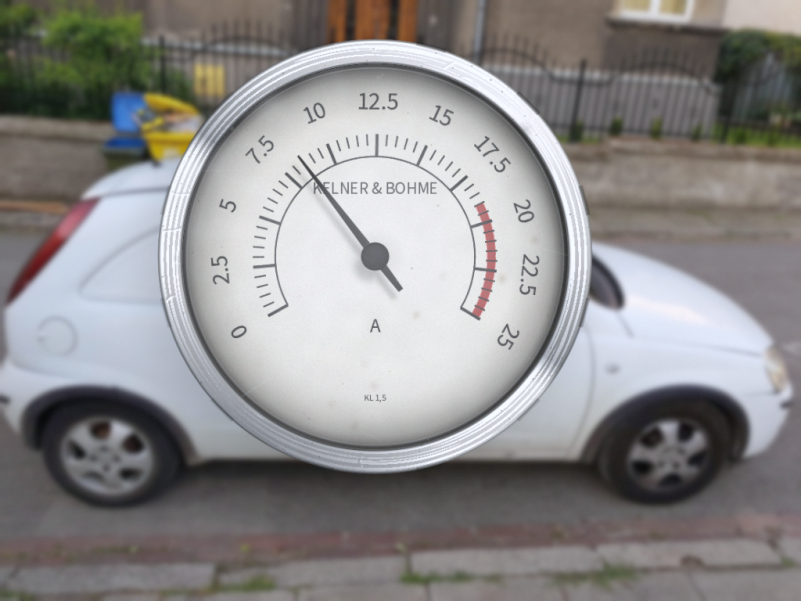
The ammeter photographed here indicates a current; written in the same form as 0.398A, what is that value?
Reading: 8.5A
